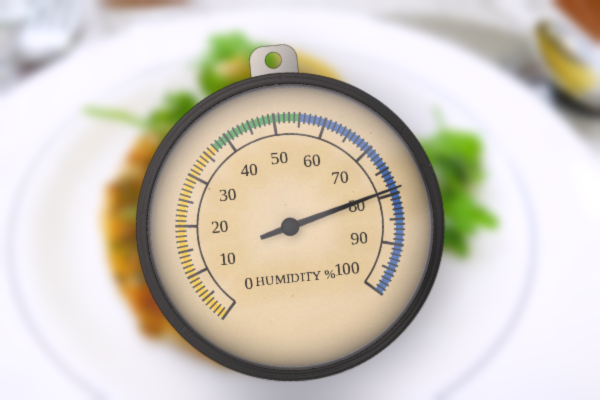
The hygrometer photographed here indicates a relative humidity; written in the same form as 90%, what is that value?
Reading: 79%
